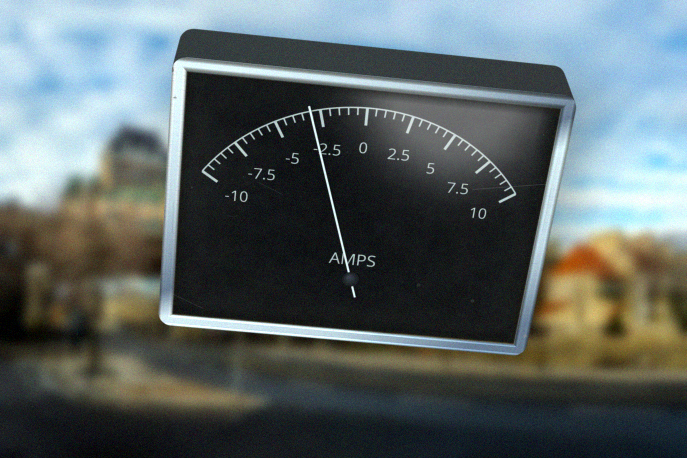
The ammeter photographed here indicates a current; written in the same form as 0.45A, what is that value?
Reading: -3A
